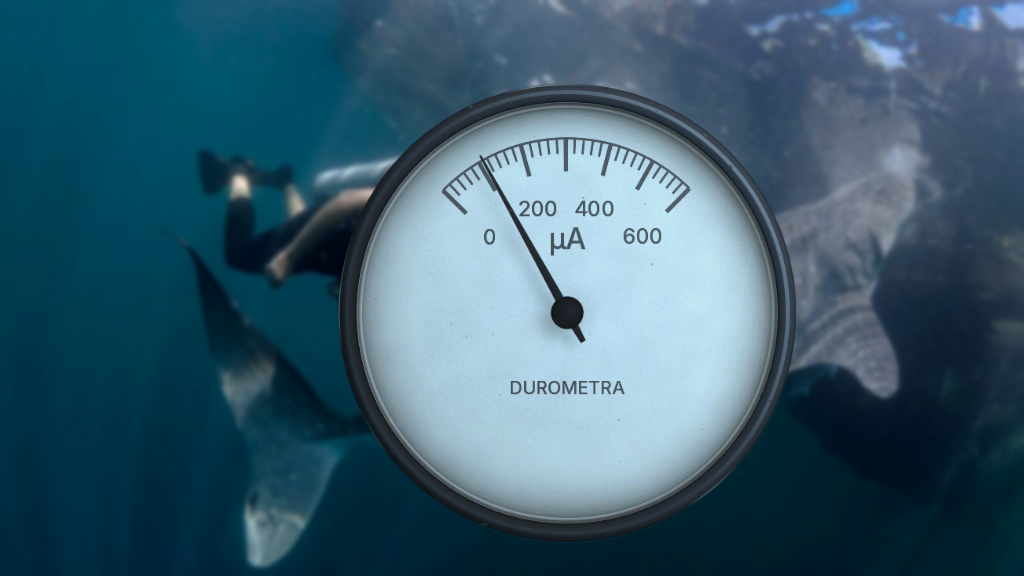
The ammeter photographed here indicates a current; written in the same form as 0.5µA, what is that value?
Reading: 110µA
